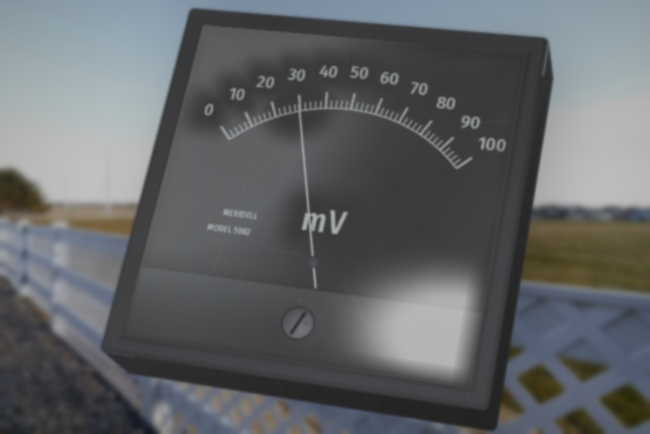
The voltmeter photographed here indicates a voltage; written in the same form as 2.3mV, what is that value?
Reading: 30mV
